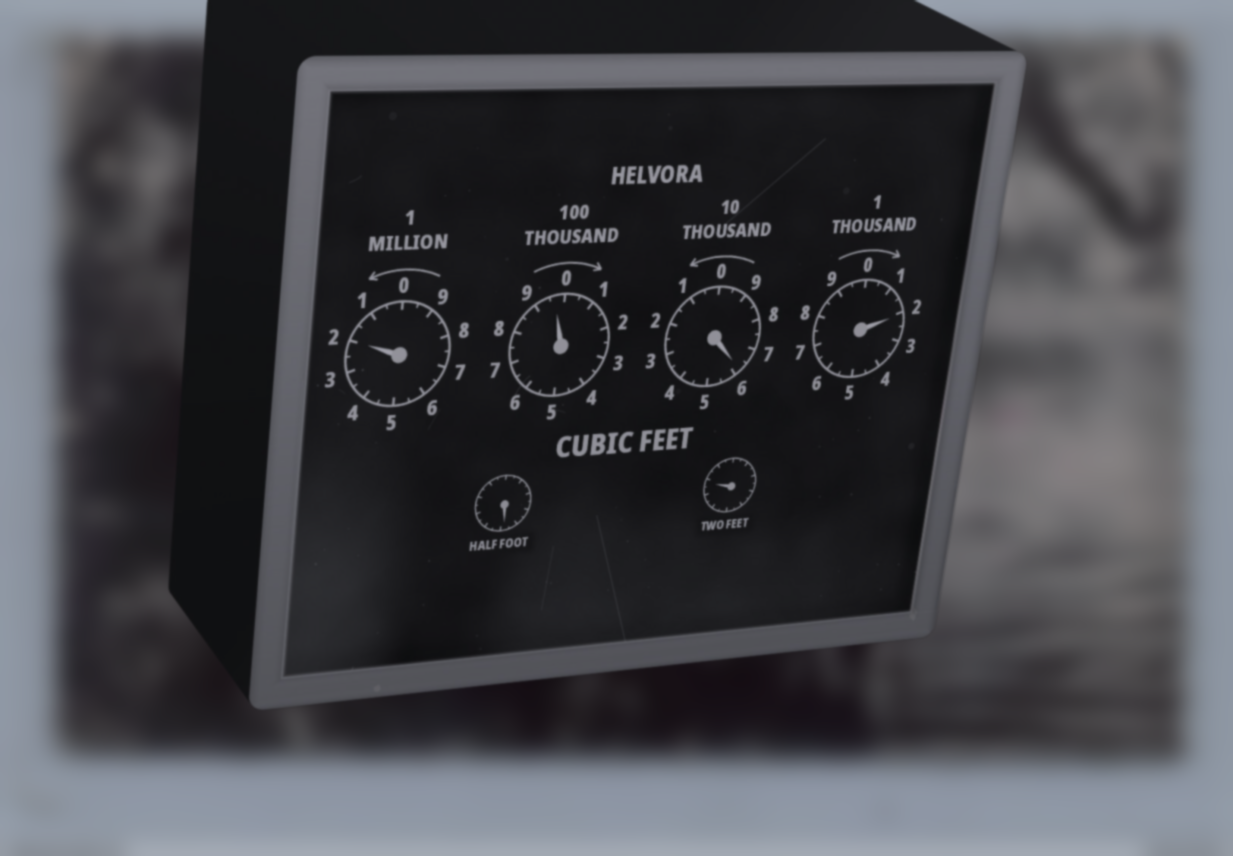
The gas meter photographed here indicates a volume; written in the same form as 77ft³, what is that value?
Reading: 196200ft³
